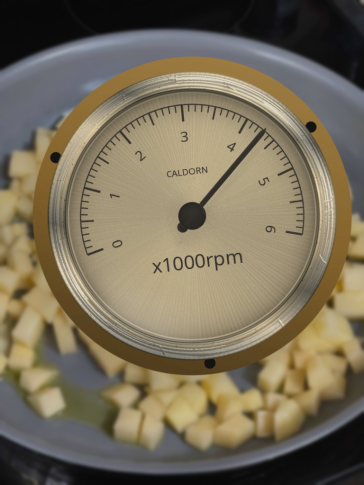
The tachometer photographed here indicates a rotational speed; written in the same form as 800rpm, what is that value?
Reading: 4300rpm
